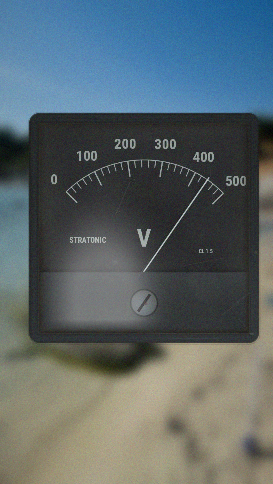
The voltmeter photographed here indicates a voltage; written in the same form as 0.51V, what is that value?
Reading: 440V
